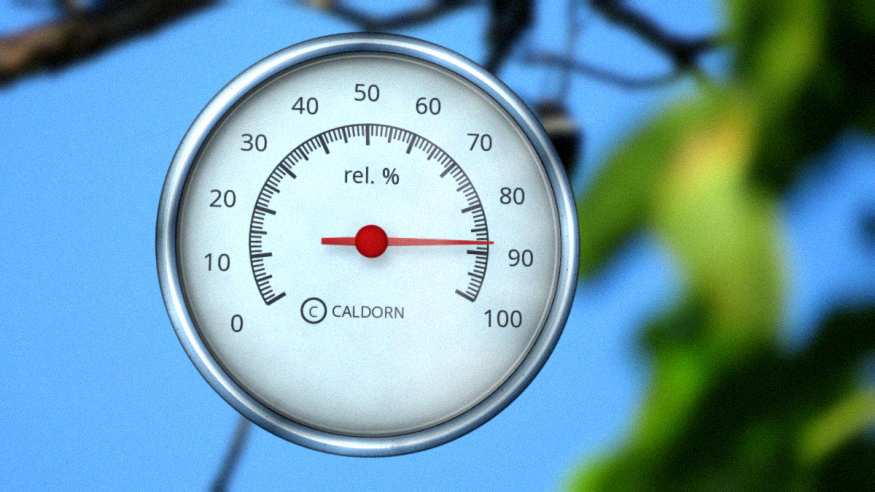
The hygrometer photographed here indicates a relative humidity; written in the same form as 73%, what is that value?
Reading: 88%
